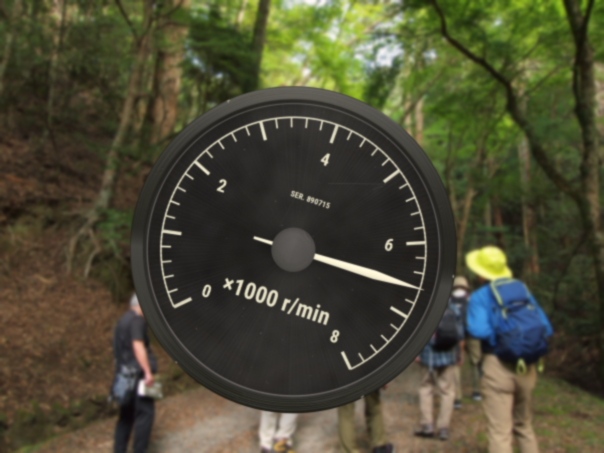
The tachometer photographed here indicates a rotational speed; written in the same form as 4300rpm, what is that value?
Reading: 6600rpm
